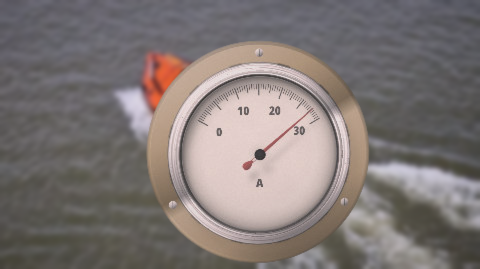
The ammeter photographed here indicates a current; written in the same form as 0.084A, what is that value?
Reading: 27.5A
